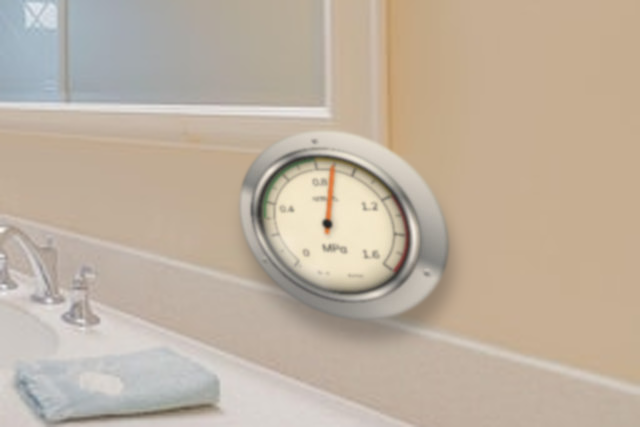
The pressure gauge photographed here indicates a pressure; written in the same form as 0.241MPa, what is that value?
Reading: 0.9MPa
